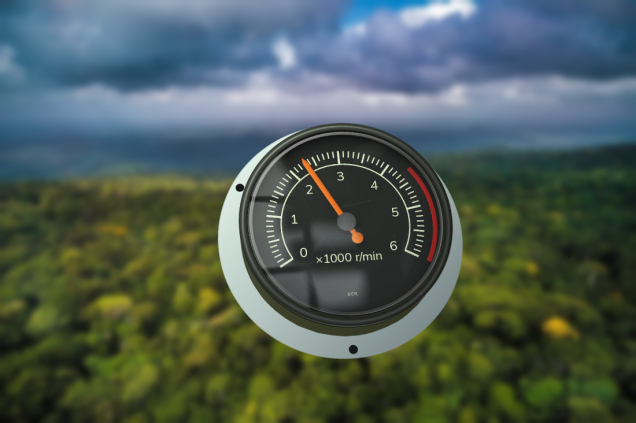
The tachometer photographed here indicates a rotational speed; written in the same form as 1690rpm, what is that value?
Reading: 2300rpm
